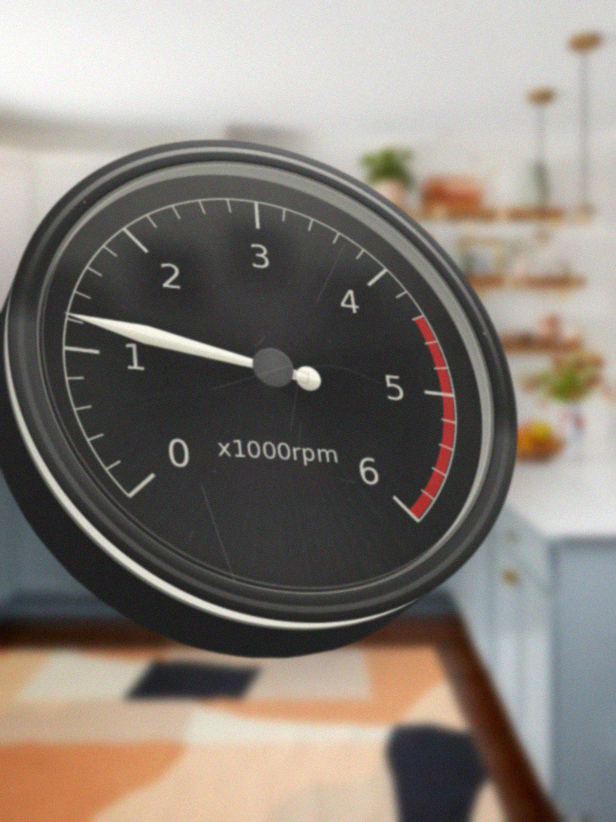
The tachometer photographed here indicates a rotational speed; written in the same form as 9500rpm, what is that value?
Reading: 1200rpm
